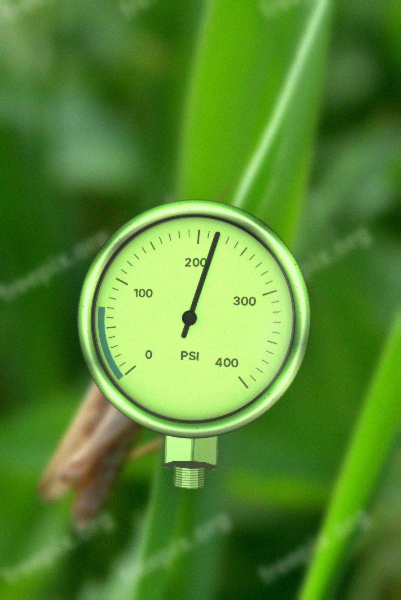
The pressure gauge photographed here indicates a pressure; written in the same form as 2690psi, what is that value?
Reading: 220psi
